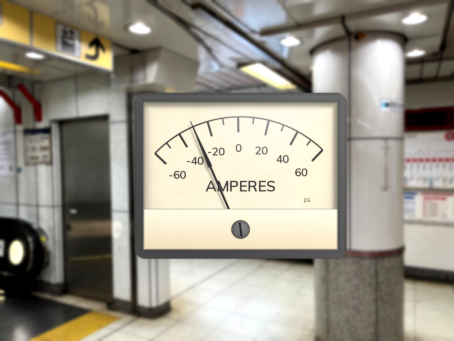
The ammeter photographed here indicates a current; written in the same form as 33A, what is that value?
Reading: -30A
